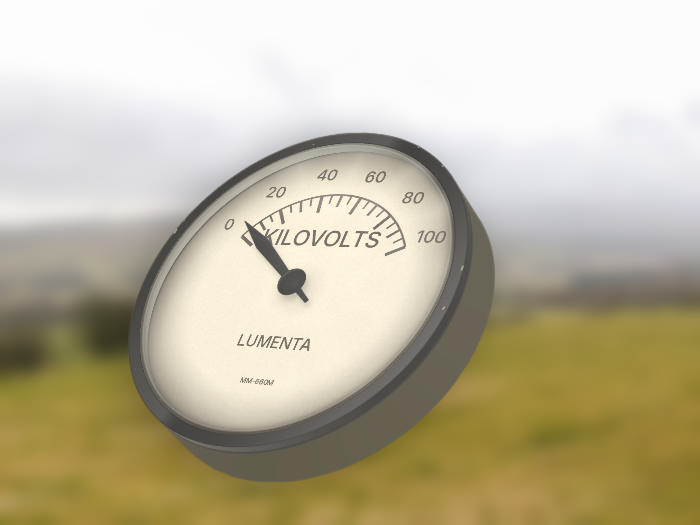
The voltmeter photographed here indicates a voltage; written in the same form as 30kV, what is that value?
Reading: 5kV
